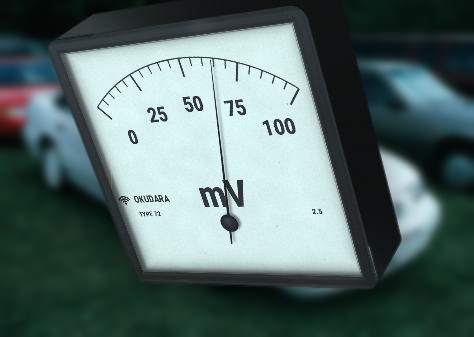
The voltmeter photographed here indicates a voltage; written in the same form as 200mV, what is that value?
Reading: 65mV
